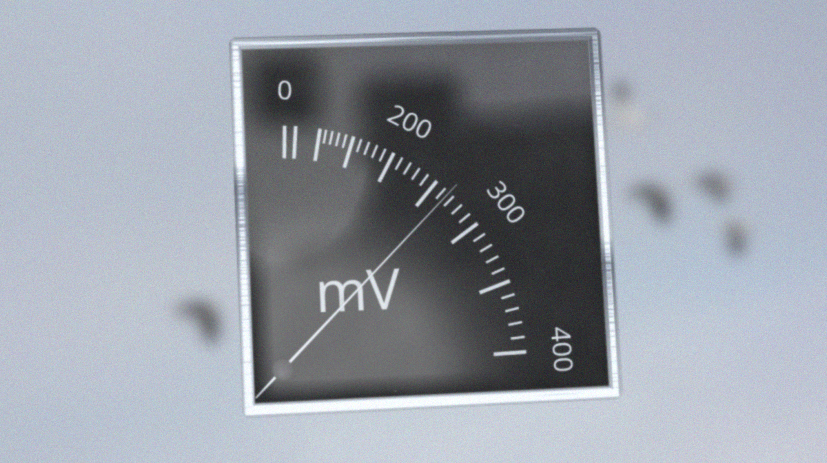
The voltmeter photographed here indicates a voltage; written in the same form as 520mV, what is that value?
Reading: 265mV
